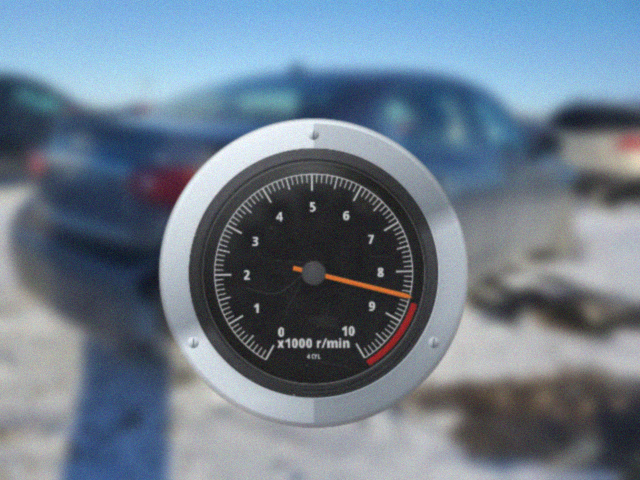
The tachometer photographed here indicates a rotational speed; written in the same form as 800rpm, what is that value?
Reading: 8500rpm
